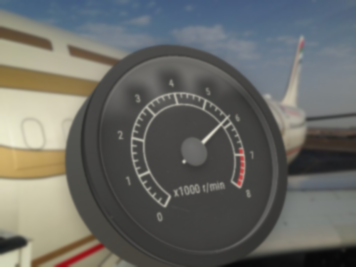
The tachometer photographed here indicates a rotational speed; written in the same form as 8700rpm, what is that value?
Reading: 5800rpm
